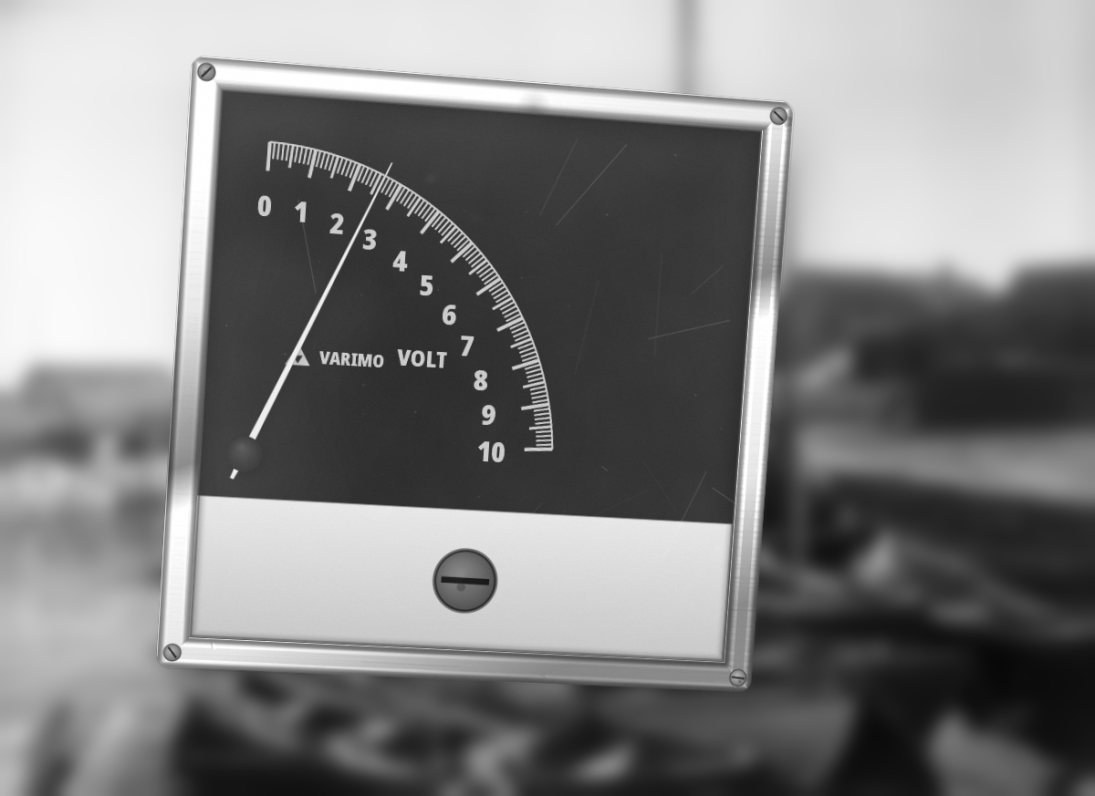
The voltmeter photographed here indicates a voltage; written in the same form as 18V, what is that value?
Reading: 2.6V
